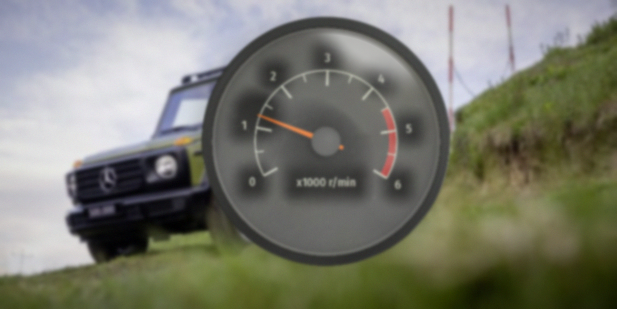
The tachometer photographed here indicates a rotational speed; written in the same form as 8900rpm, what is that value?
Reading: 1250rpm
